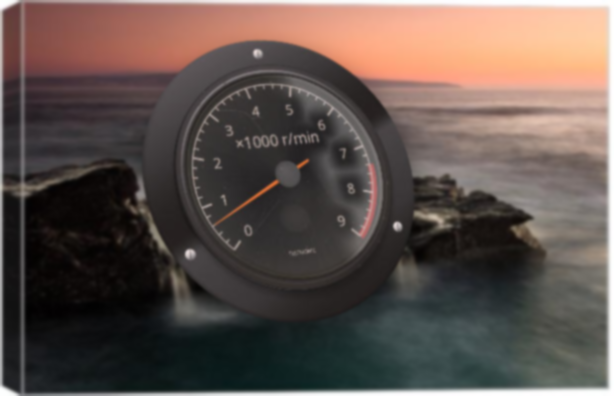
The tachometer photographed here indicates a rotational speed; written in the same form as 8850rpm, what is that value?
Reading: 600rpm
